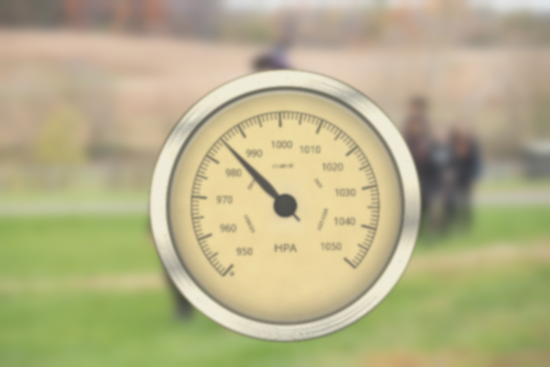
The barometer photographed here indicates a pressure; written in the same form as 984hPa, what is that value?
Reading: 985hPa
